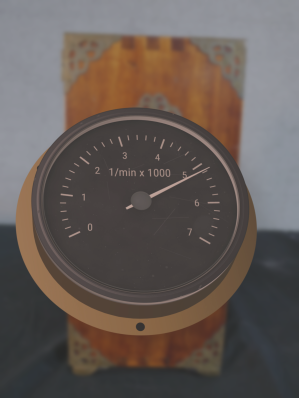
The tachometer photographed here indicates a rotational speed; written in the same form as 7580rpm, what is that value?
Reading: 5200rpm
